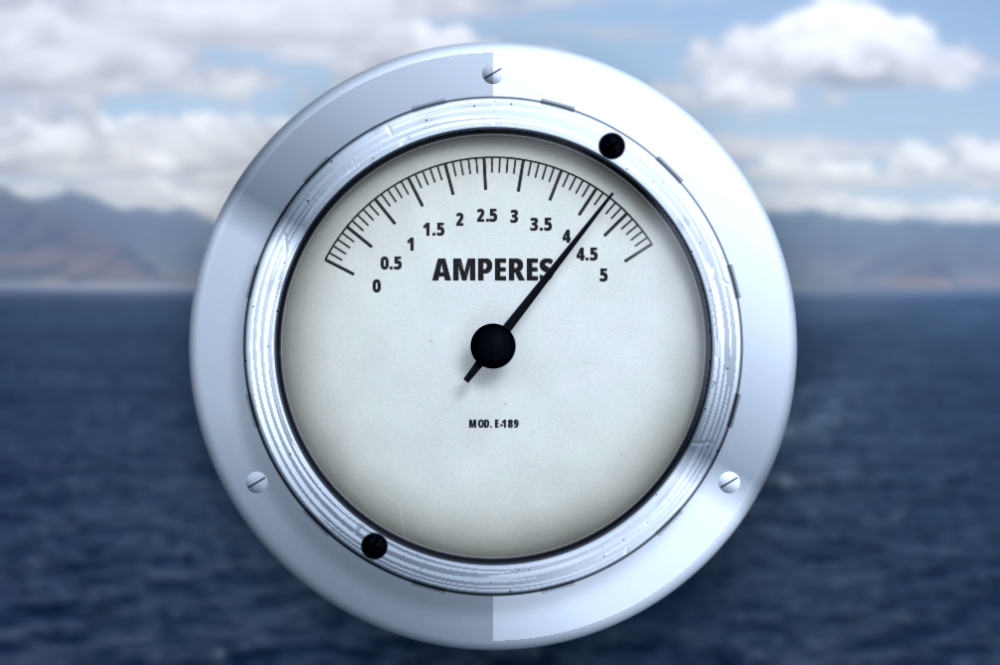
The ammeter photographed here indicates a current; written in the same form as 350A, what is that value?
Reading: 4.2A
